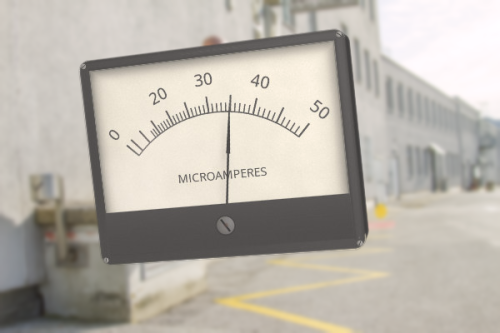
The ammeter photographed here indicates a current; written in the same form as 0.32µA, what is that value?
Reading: 35µA
